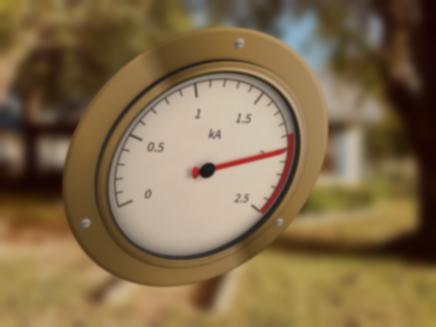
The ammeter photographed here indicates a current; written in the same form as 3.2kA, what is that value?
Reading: 2kA
